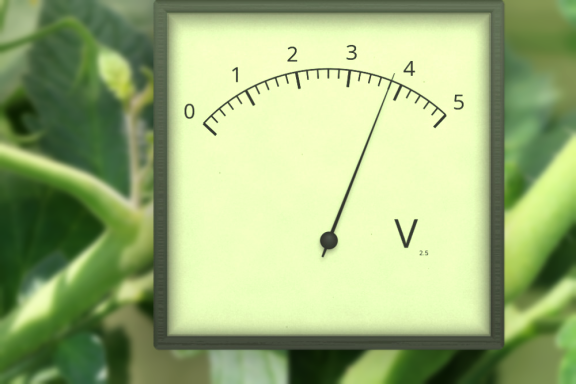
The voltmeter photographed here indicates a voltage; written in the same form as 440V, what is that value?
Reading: 3.8V
